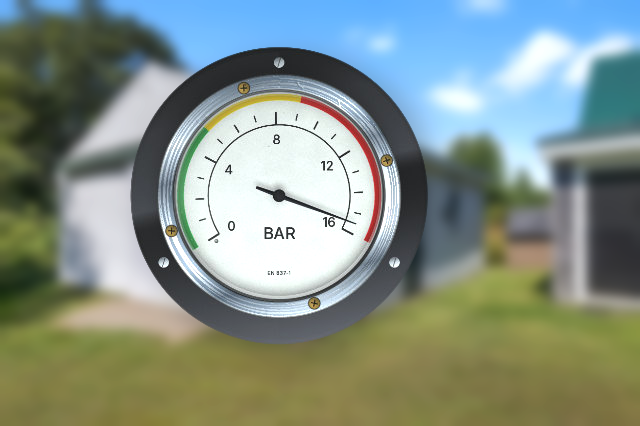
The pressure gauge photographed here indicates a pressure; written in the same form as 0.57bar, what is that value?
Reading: 15.5bar
